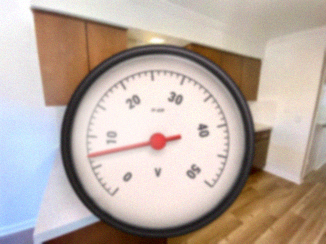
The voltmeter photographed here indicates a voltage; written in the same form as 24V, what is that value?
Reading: 7V
